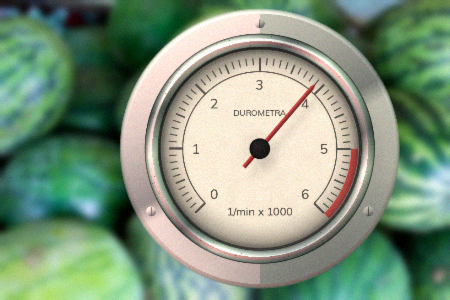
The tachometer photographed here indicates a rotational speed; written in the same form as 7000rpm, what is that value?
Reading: 3900rpm
